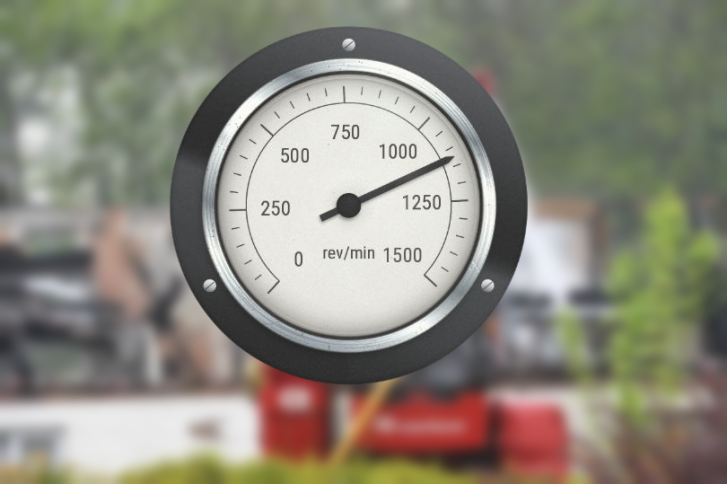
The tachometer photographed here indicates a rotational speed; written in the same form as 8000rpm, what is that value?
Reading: 1125rpm
